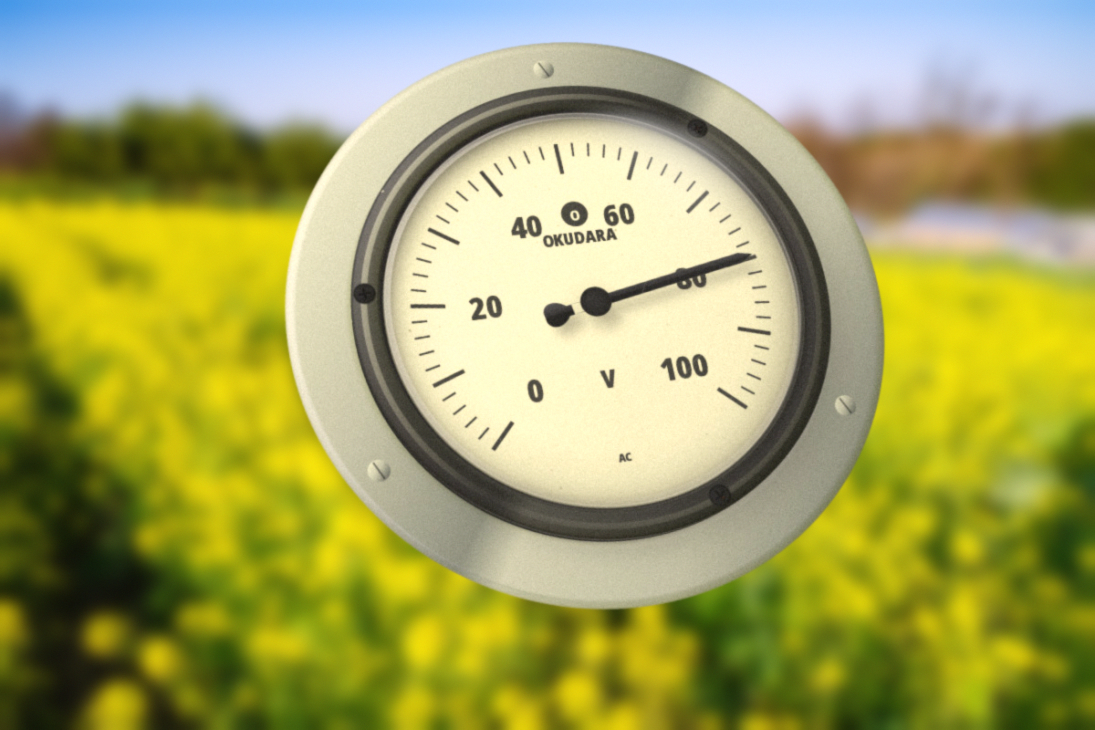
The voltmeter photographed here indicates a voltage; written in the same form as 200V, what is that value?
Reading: 80V
